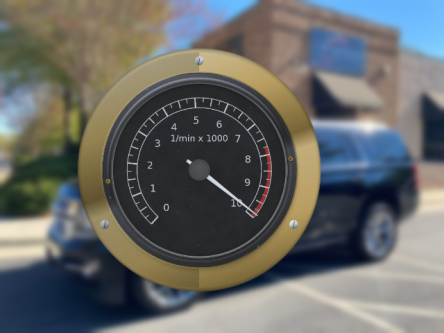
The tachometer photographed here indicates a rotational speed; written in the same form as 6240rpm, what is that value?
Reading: 9875rpm
